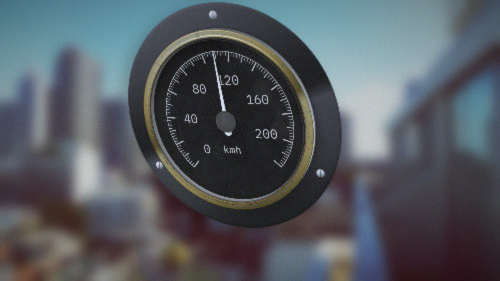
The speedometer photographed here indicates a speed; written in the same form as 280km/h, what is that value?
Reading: 110km/h
